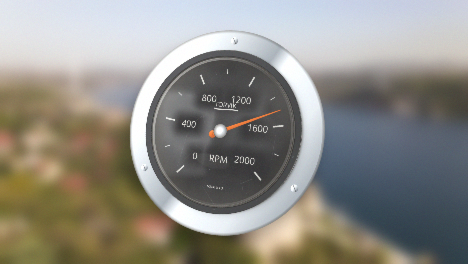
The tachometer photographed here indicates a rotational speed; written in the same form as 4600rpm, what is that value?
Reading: 1500rpm
